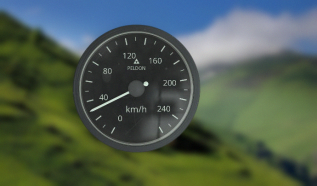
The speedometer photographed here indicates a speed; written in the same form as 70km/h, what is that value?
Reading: 30km/h
